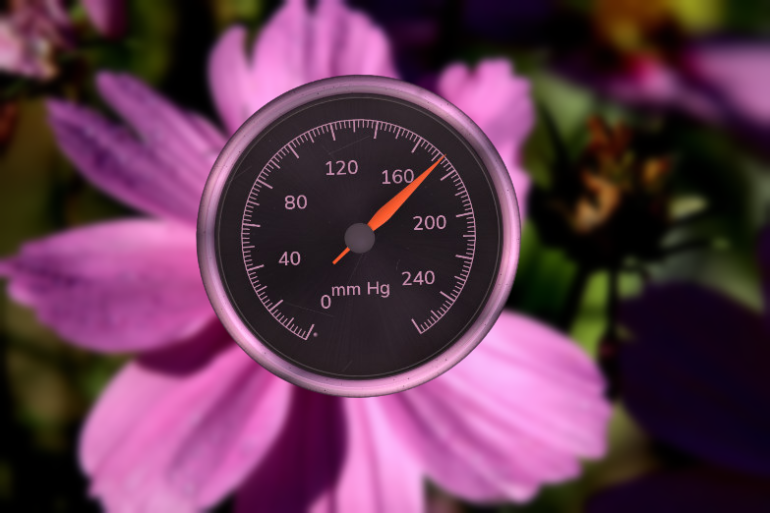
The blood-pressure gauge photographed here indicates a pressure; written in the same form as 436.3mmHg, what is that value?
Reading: 172mmHg
